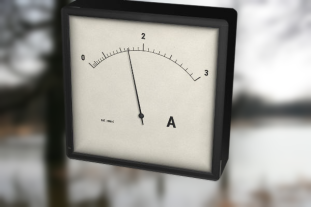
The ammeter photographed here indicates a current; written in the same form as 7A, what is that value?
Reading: 1.7A
